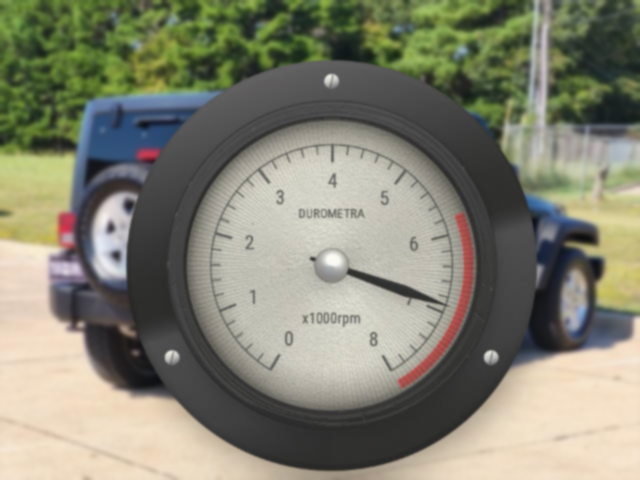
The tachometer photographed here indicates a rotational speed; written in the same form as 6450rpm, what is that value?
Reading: 6900rpm
